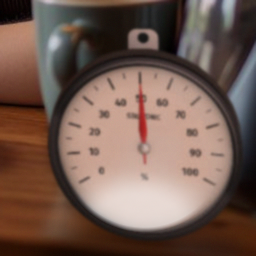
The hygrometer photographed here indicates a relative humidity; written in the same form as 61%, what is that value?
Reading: 50%
